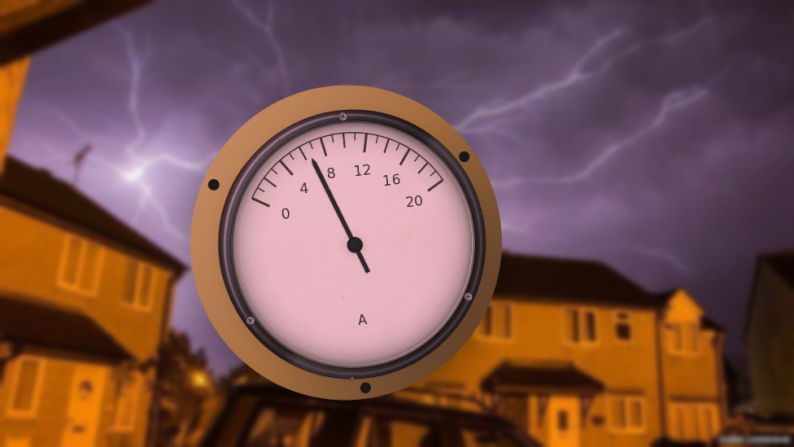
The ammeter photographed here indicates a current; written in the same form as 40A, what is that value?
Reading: 6.5A
